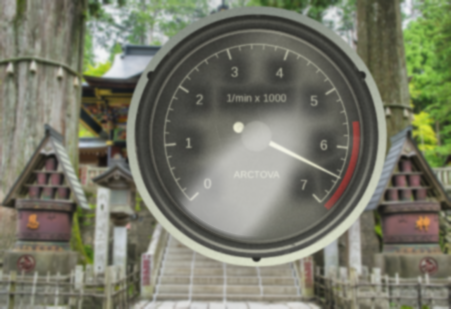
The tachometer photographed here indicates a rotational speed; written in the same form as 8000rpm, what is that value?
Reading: 6500rpm
